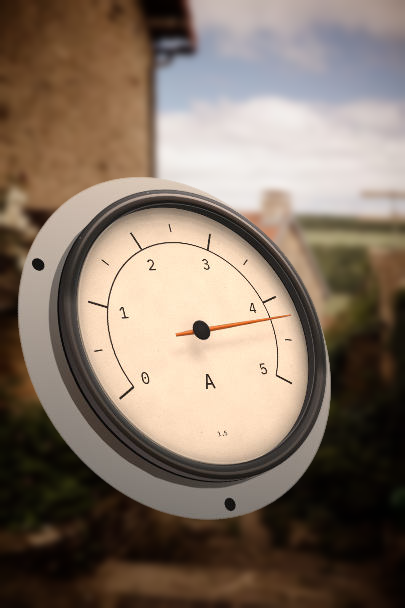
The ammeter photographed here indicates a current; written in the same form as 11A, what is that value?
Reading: 4.25A
